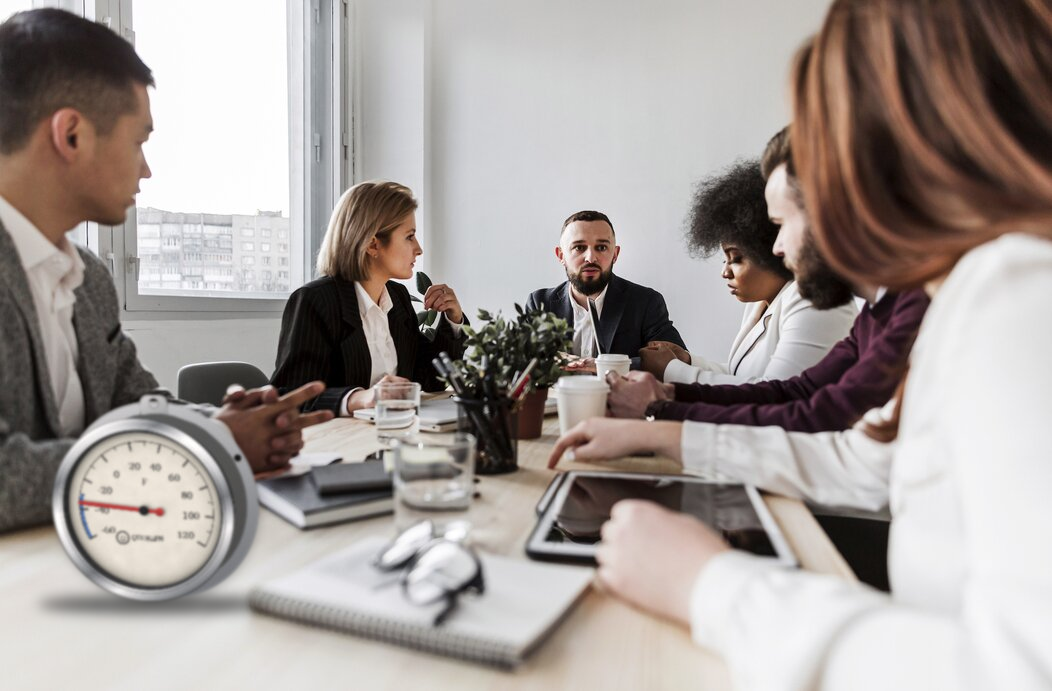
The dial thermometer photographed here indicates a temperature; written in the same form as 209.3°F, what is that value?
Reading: -35°F
